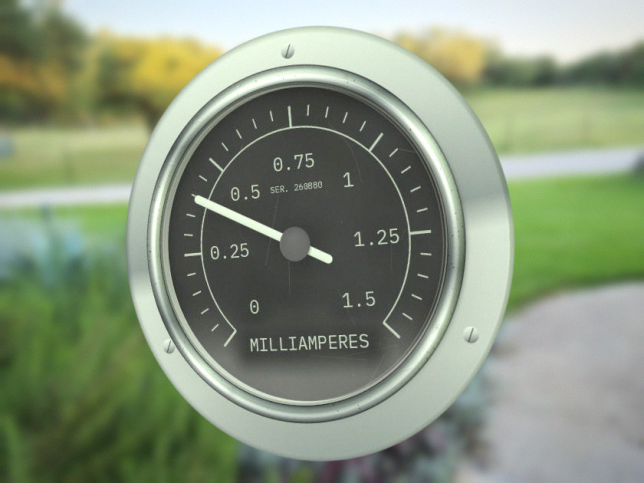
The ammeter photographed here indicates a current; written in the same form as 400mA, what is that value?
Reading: 0.4mA
